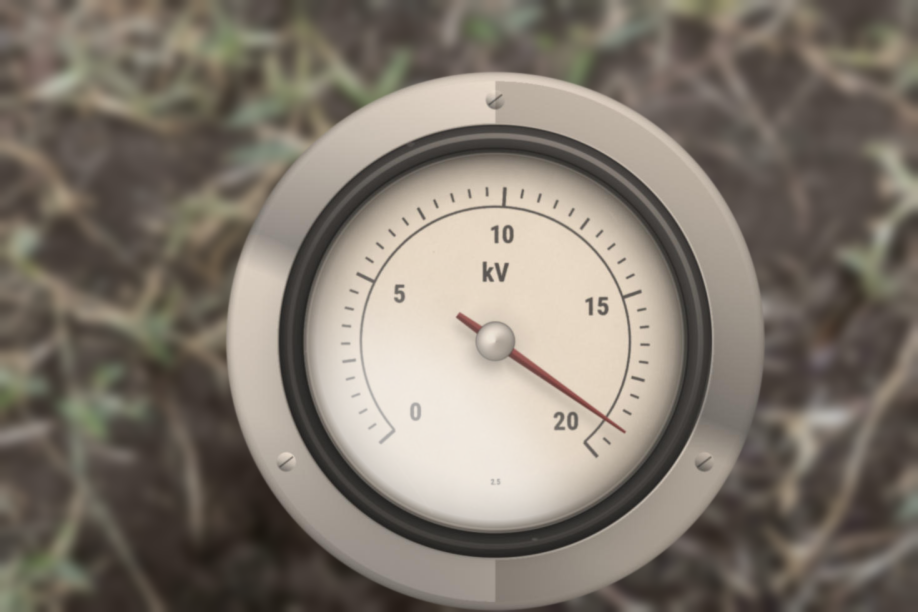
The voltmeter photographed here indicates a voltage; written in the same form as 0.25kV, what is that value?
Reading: 19kV
